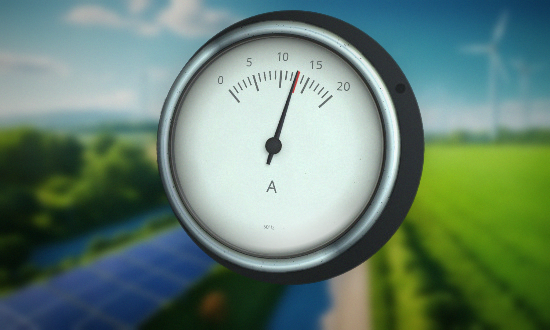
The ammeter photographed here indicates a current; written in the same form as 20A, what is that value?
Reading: 13A
